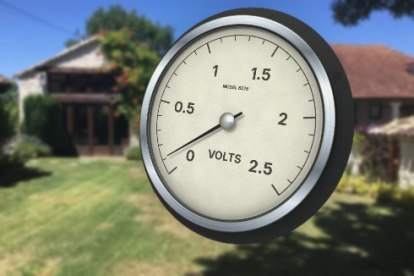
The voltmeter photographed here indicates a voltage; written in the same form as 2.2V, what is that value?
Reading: 0.1V
